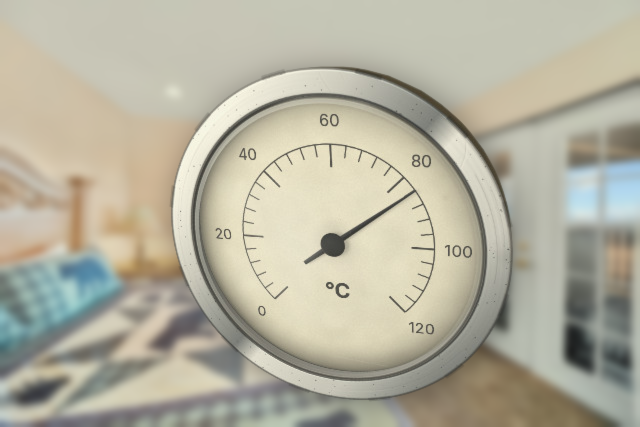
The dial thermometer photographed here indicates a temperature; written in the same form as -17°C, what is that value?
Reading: 84°C
